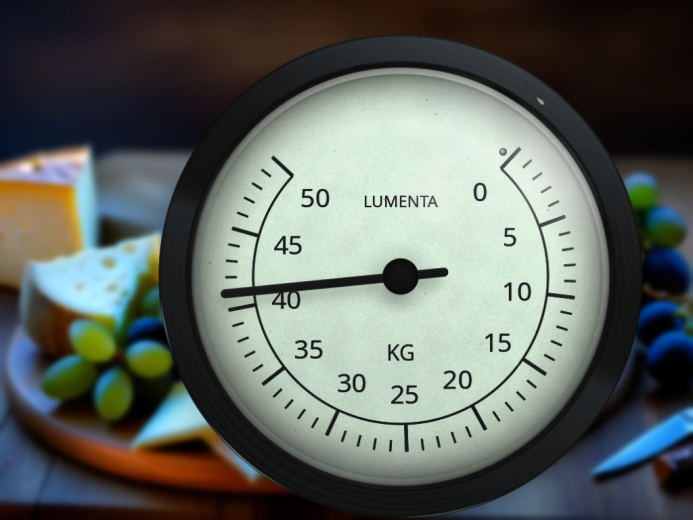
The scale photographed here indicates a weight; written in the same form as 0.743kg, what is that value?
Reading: 41kg
